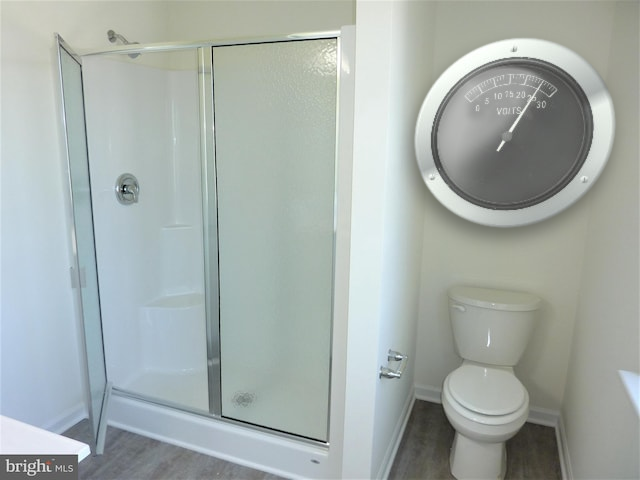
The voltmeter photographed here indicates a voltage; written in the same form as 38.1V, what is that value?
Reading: 25V
